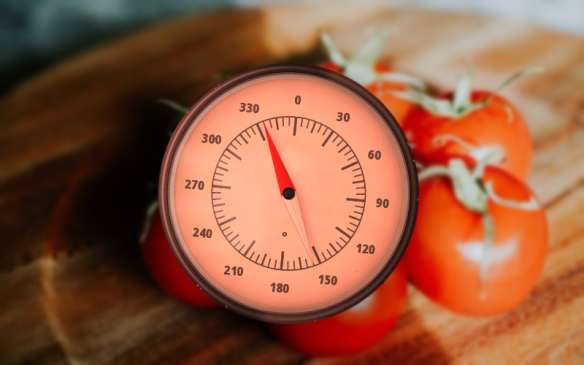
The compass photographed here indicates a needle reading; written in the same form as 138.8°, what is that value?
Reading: 335°
